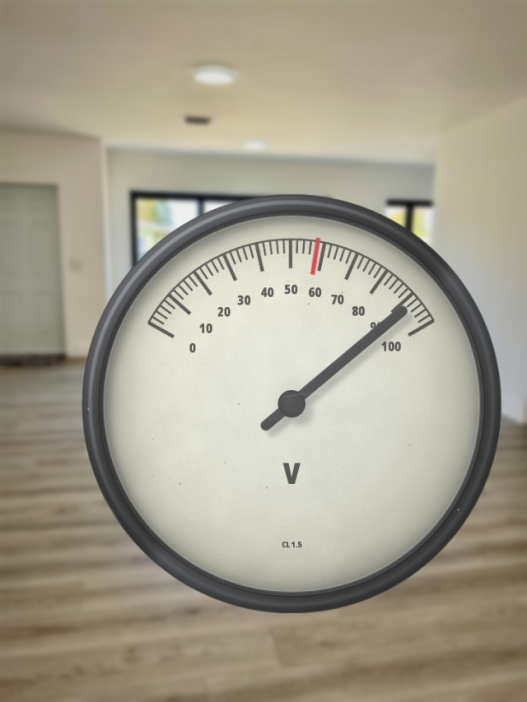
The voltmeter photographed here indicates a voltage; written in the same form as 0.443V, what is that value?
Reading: 92V
